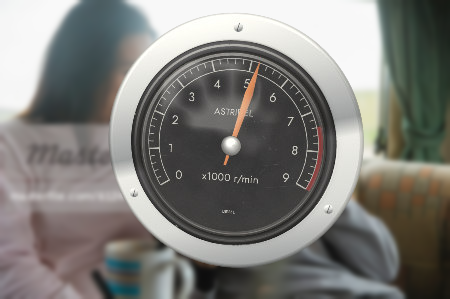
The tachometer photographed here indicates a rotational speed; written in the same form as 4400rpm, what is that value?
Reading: 5200rpm
